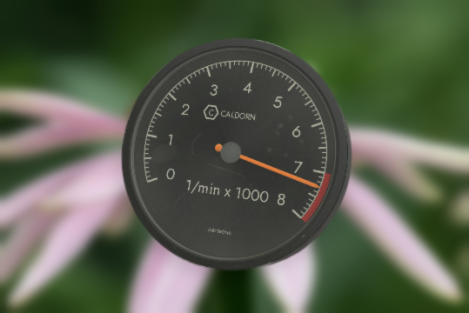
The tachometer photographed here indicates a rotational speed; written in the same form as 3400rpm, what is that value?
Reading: 7300rpm
